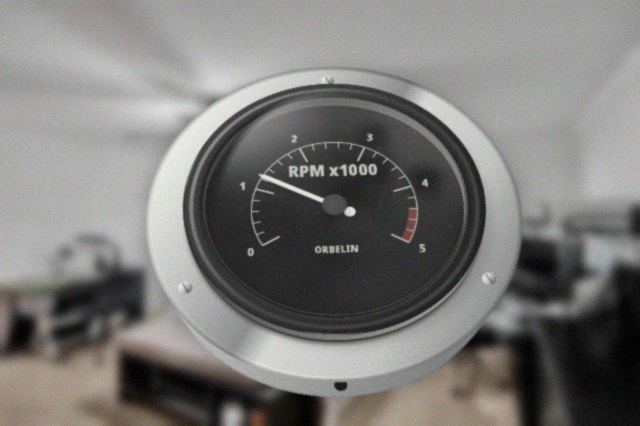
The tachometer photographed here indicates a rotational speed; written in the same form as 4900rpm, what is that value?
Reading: 1200rpm
